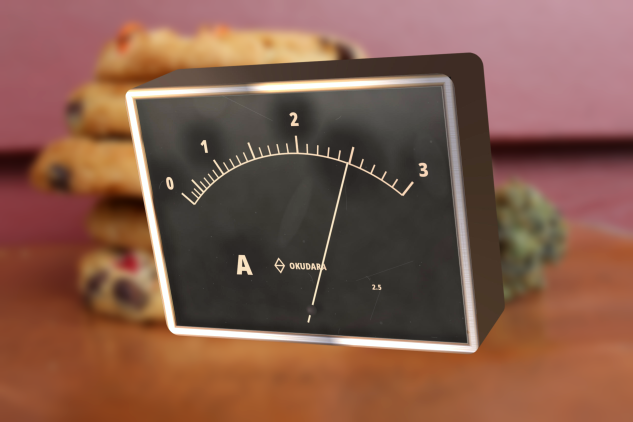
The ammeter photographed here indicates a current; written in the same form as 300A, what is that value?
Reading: 2.5A
